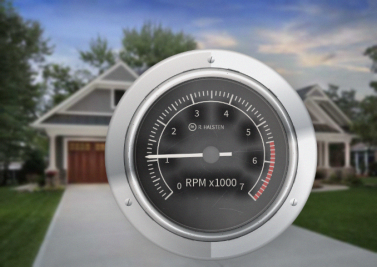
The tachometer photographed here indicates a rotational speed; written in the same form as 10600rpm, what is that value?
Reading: 1100rpm
